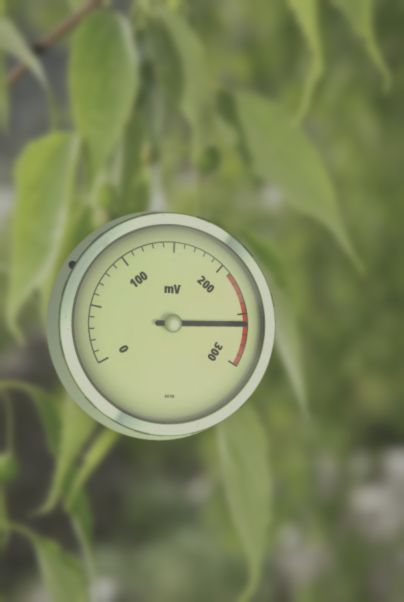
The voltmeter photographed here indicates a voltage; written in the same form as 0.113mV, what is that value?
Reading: 260mV
